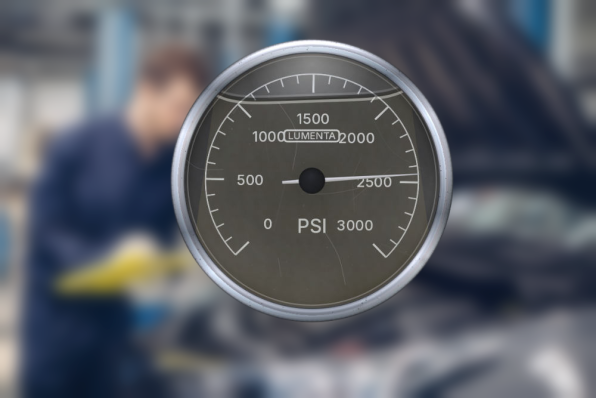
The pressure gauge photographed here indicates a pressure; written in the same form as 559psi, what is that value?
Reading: 2450psi
